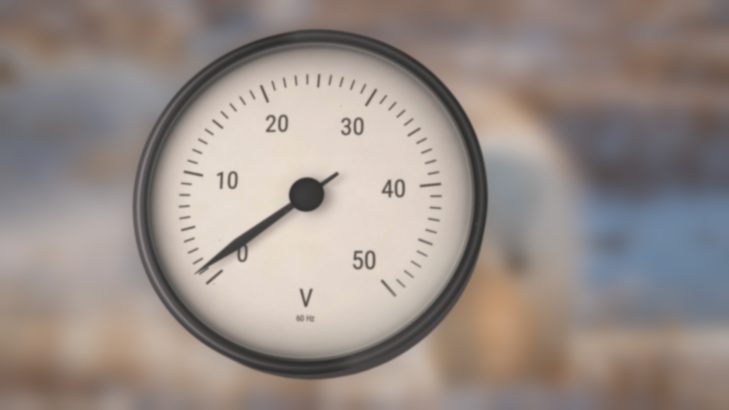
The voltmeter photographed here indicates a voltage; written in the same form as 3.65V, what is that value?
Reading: 1V
